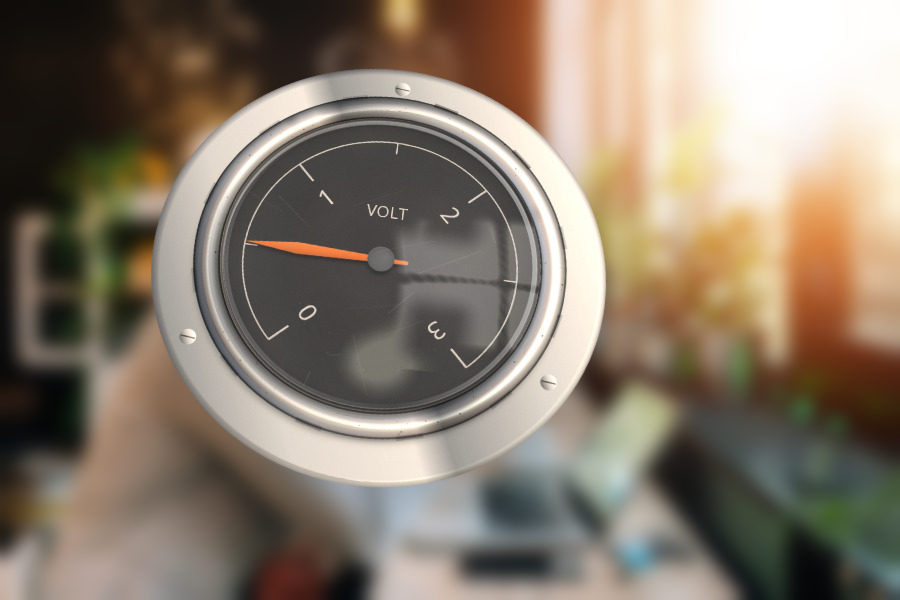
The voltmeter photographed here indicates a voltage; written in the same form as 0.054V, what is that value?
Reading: 0.5V
